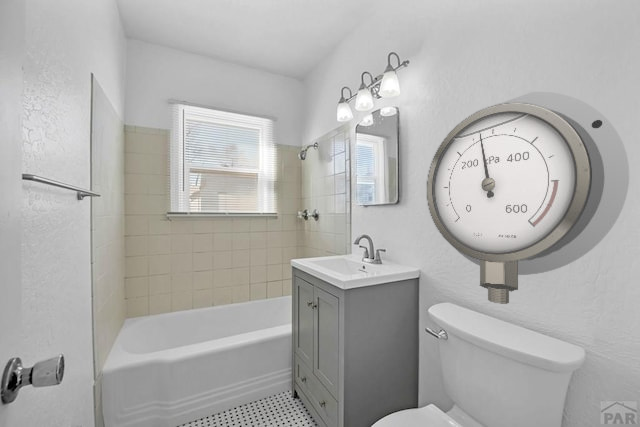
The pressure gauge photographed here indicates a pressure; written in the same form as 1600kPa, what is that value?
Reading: 275kPa
